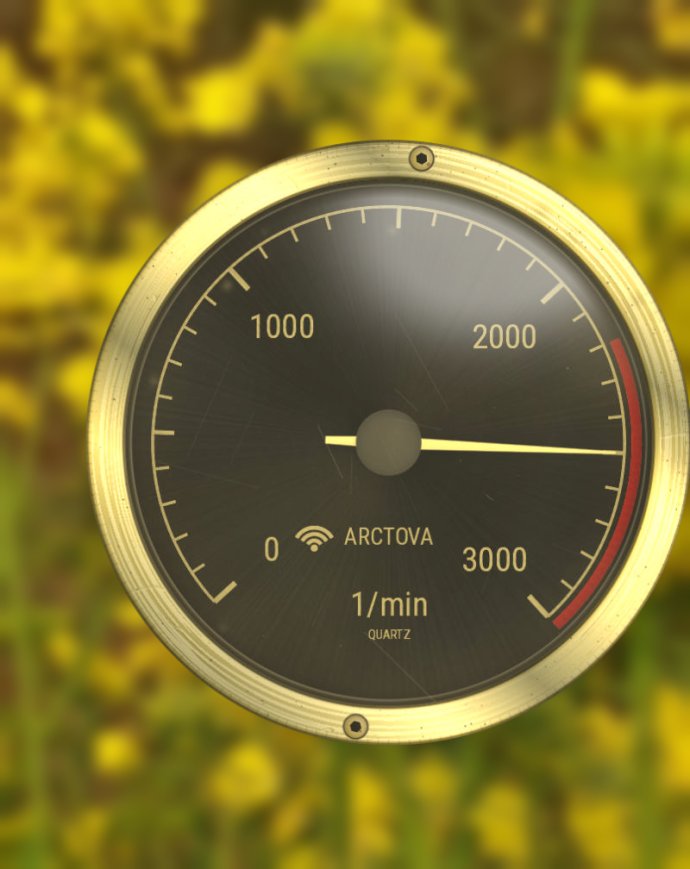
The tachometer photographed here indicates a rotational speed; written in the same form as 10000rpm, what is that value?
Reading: 2500rpm
